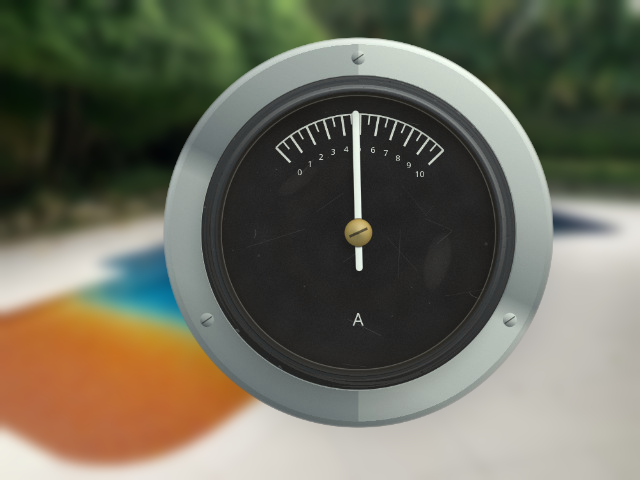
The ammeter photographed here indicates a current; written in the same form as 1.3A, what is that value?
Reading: 4.75A
